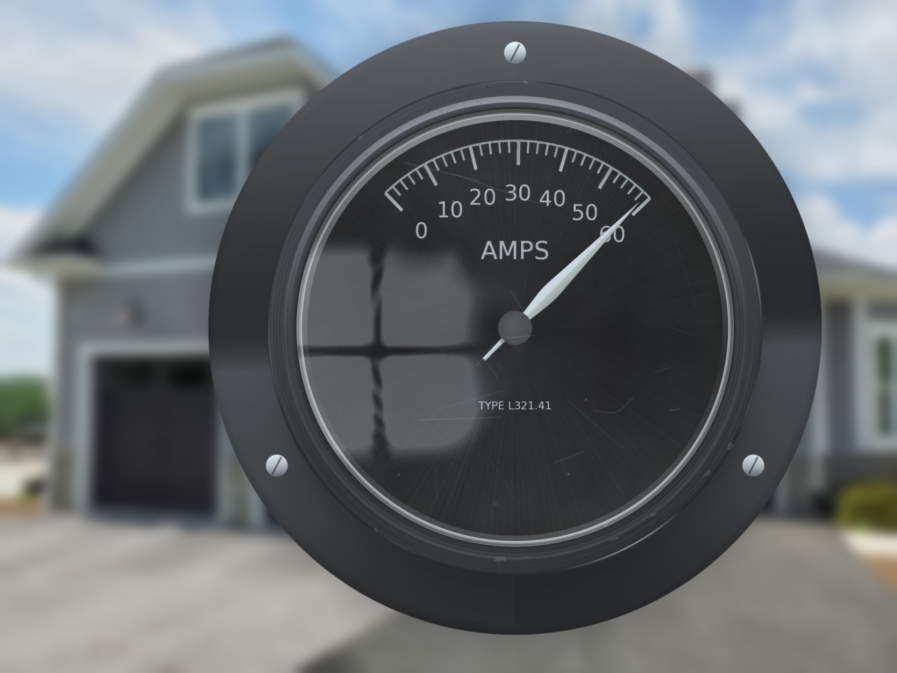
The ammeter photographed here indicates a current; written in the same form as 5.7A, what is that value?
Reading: 59A
